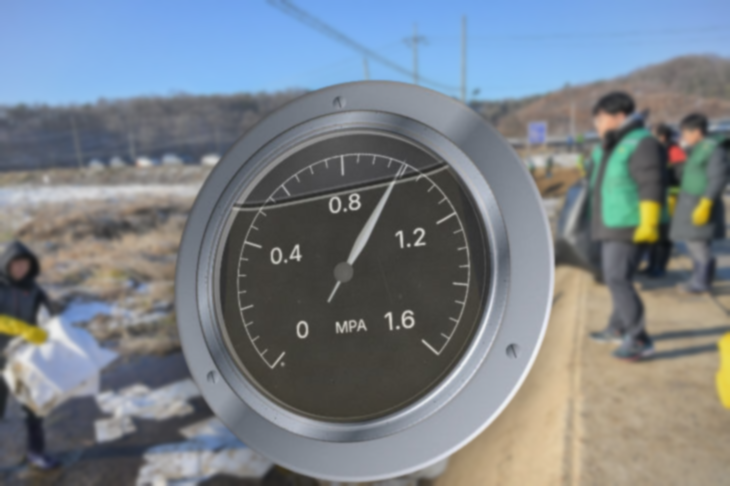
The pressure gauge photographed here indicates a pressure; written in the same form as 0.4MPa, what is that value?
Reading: 1MPa
